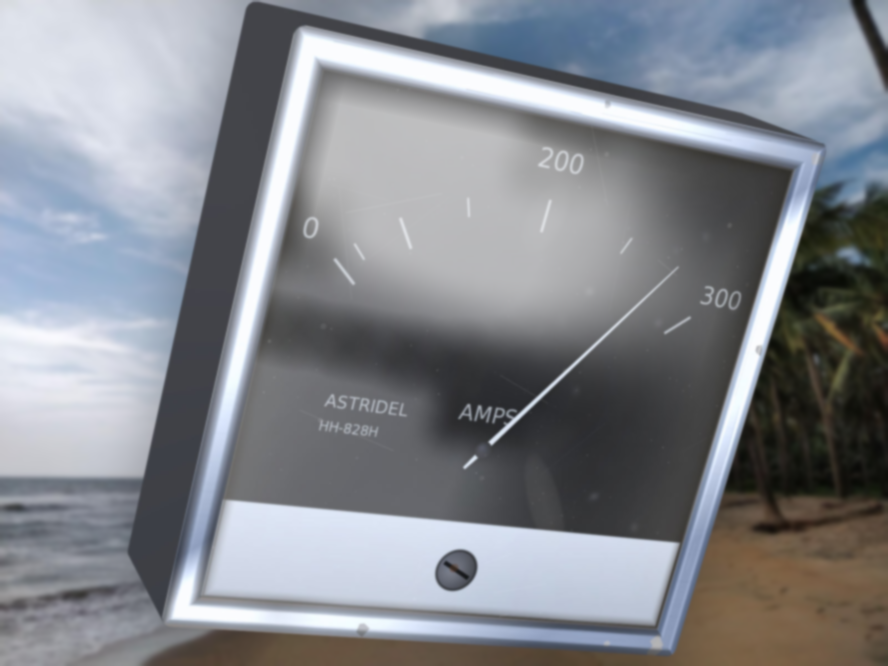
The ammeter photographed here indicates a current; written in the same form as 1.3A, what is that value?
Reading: 275A
